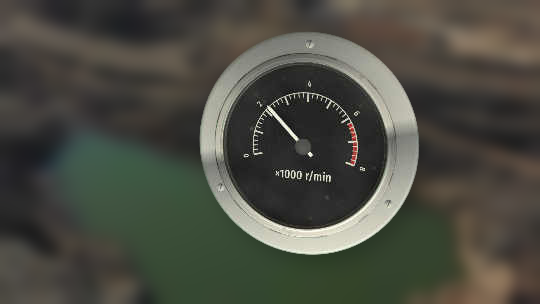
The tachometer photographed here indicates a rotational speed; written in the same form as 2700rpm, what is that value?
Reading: 2200rpm
